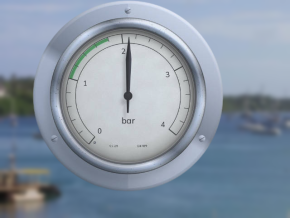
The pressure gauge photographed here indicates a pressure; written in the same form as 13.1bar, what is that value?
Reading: 2.1bar
